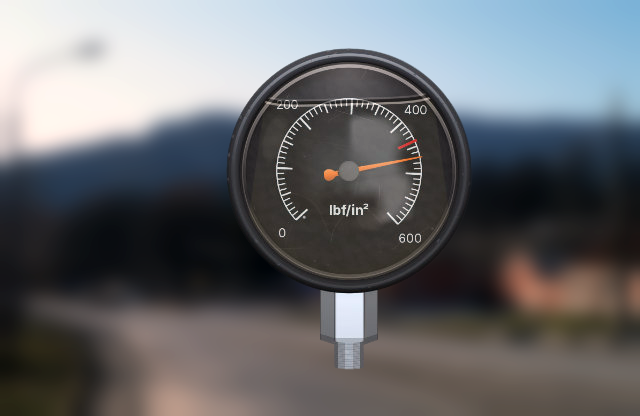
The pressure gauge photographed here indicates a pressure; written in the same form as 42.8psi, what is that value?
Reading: 470psi
